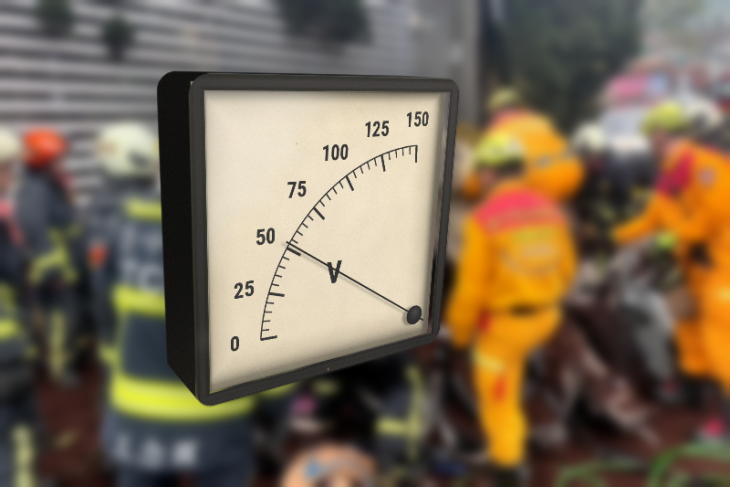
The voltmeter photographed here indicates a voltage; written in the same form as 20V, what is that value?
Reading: 52.5V
